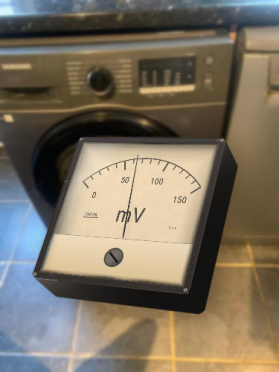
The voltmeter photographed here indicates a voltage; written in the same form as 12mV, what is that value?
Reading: 65mV
